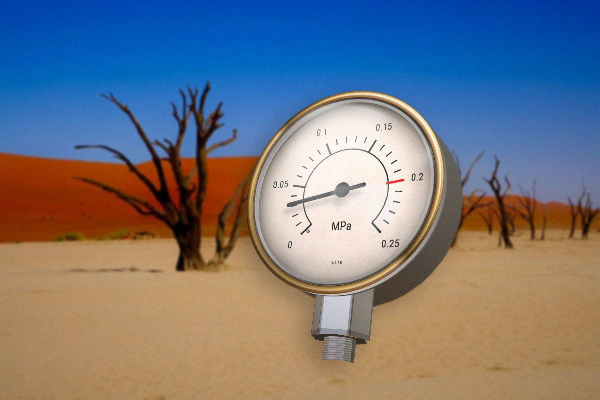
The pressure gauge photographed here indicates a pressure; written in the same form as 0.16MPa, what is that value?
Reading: 0.03MPa
